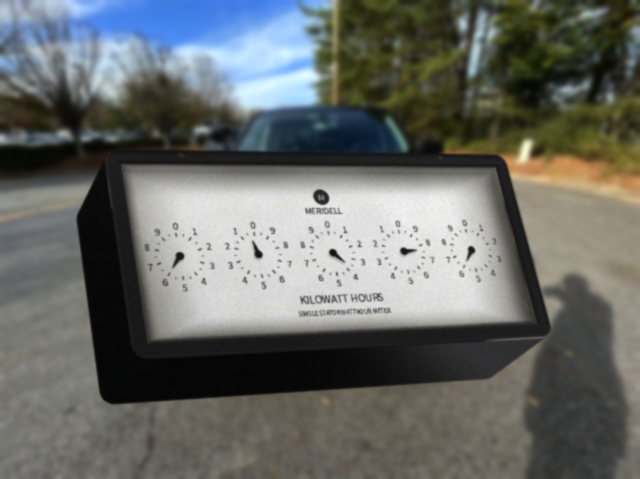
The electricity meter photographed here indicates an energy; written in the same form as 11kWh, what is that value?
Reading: 60376kWh
